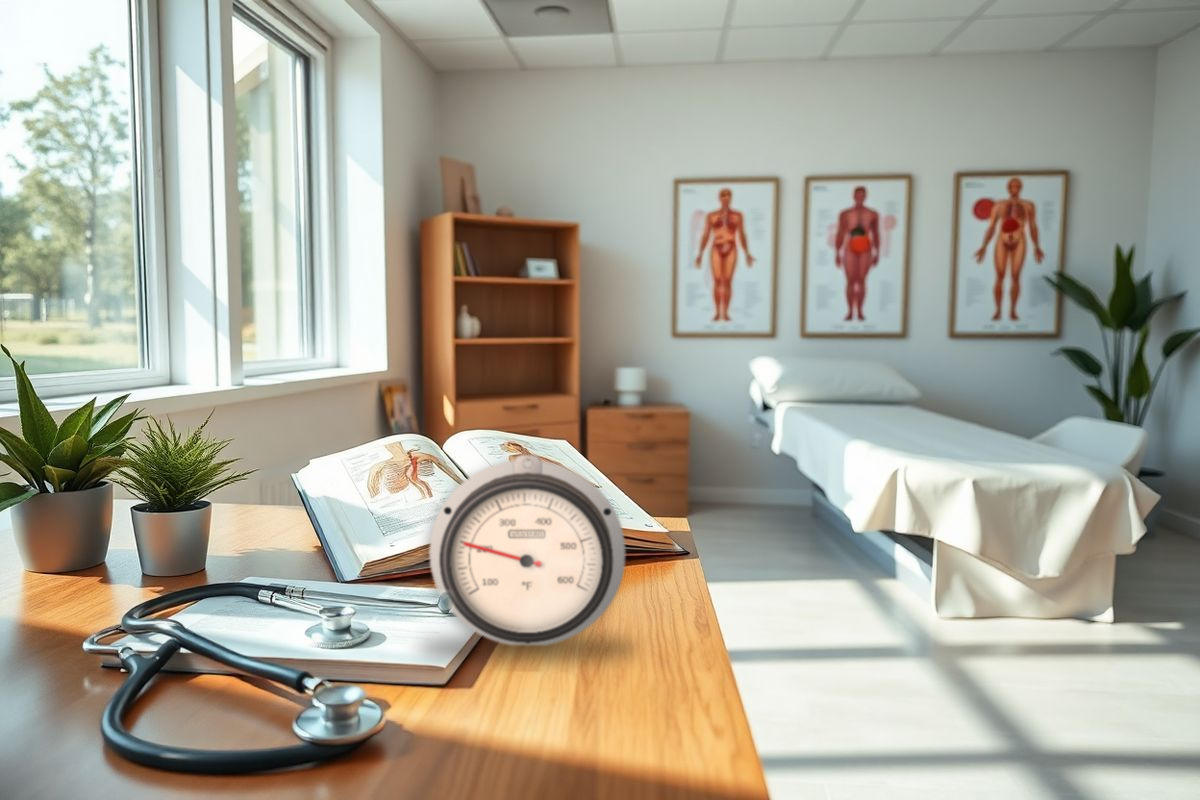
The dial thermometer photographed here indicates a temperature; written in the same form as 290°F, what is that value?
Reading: 200°F
